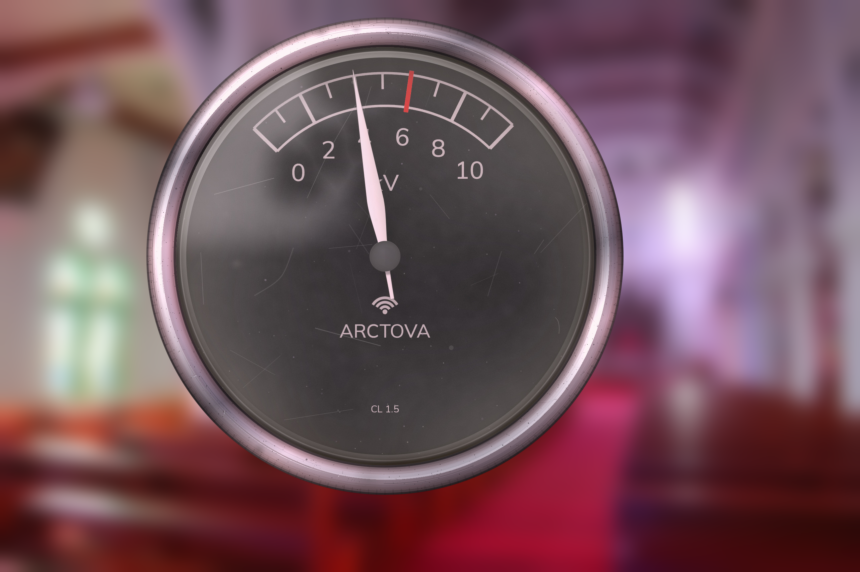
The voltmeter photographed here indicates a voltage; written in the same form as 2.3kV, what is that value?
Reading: 4kV
